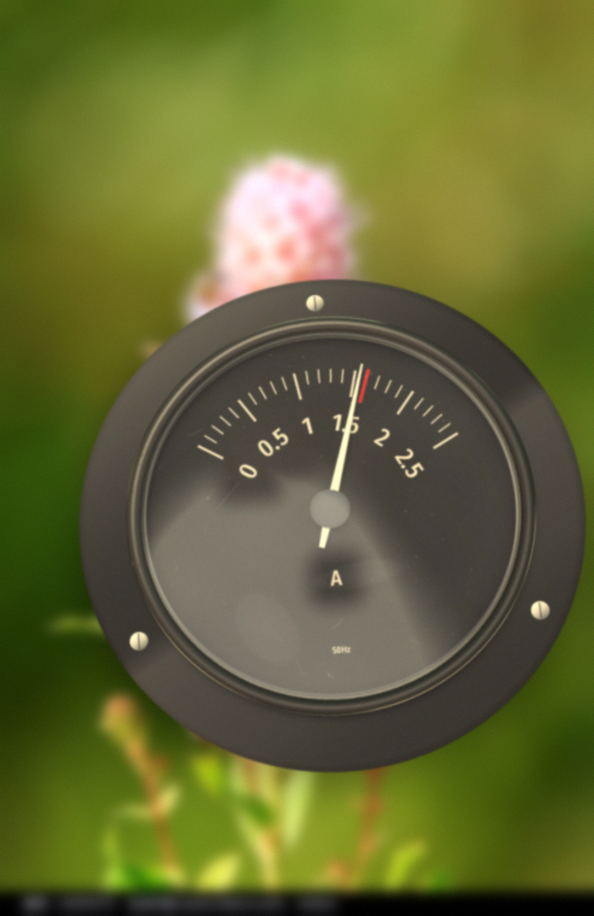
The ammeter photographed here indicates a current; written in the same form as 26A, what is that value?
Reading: 1.55A
